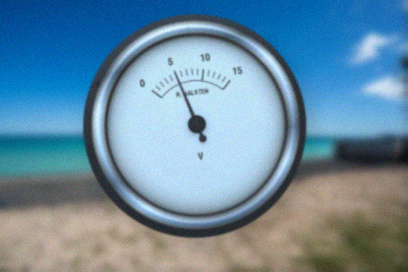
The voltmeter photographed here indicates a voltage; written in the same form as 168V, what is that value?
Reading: 5V
